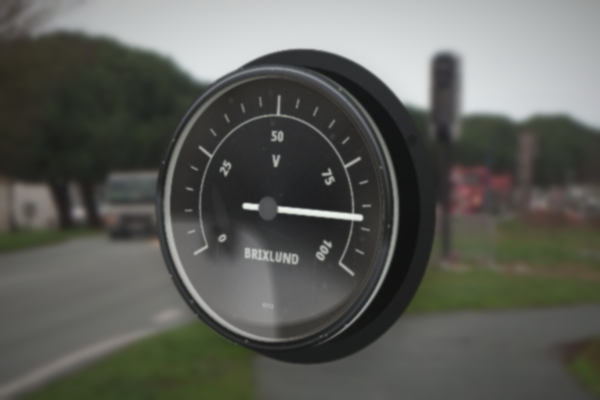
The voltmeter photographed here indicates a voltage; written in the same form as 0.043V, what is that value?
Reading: 87.5V
